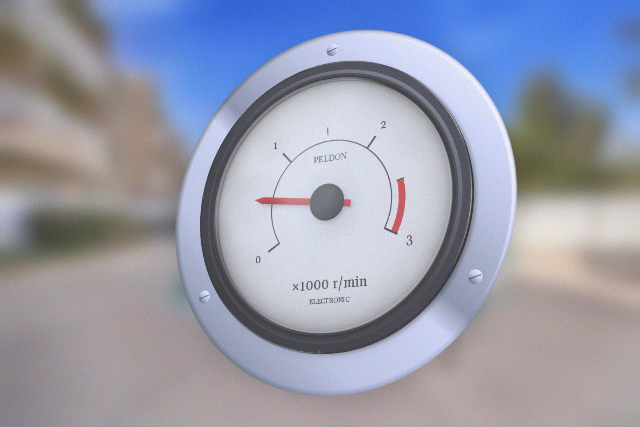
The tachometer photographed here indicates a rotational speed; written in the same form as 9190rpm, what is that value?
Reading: 500rpm
